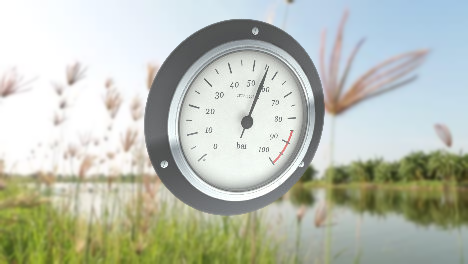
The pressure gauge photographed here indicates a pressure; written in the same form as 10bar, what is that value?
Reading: 55bar
